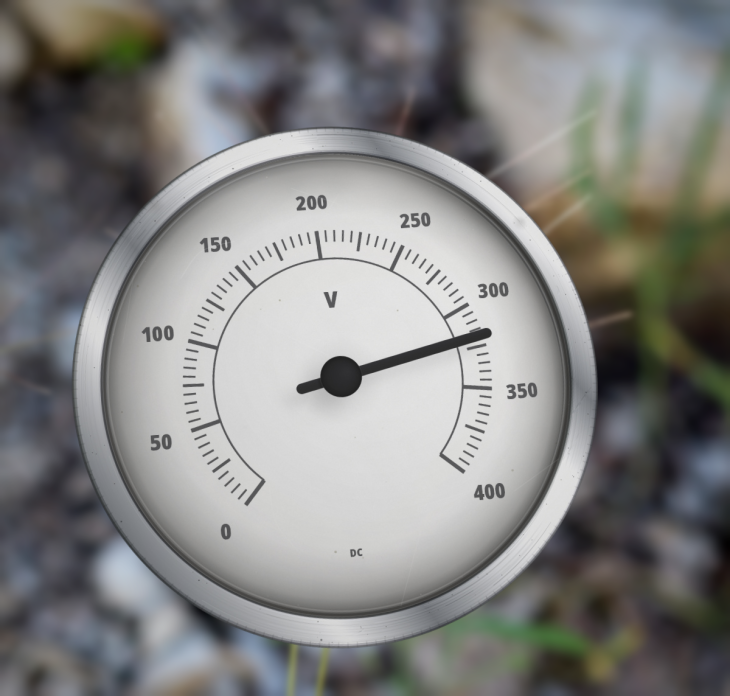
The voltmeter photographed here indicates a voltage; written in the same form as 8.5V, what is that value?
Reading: 320V
